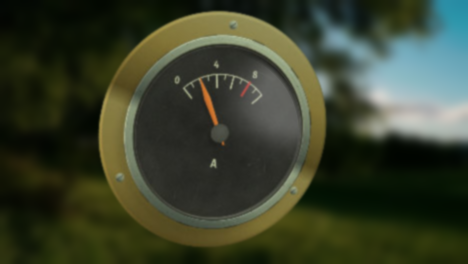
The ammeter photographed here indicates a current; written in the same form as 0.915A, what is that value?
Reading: 2A
